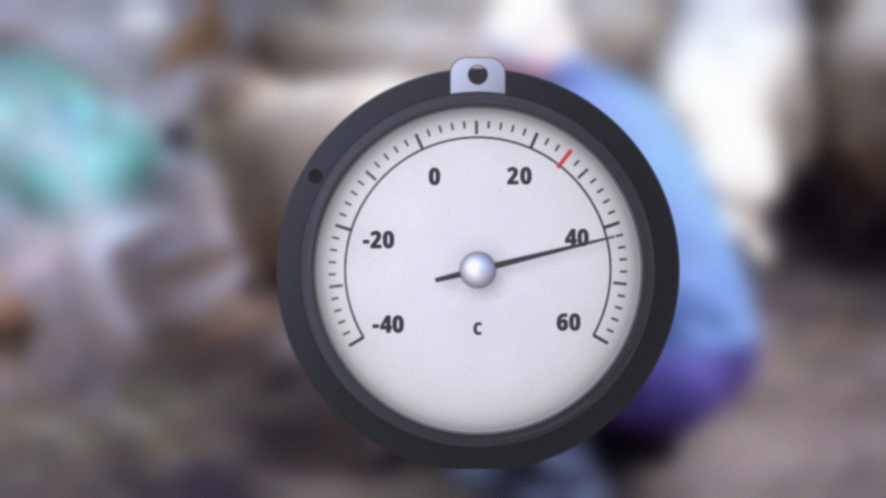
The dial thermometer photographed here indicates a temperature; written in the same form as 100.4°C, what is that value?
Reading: 42°C
